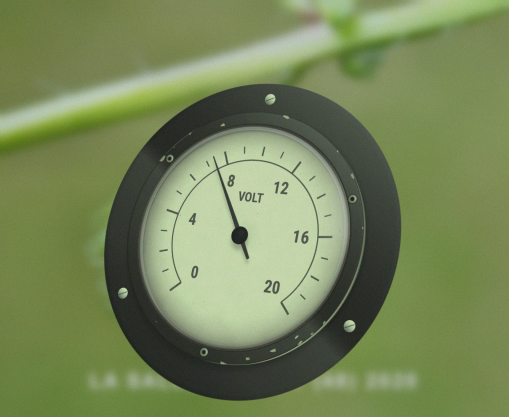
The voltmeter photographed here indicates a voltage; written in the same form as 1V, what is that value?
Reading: 7.5V
